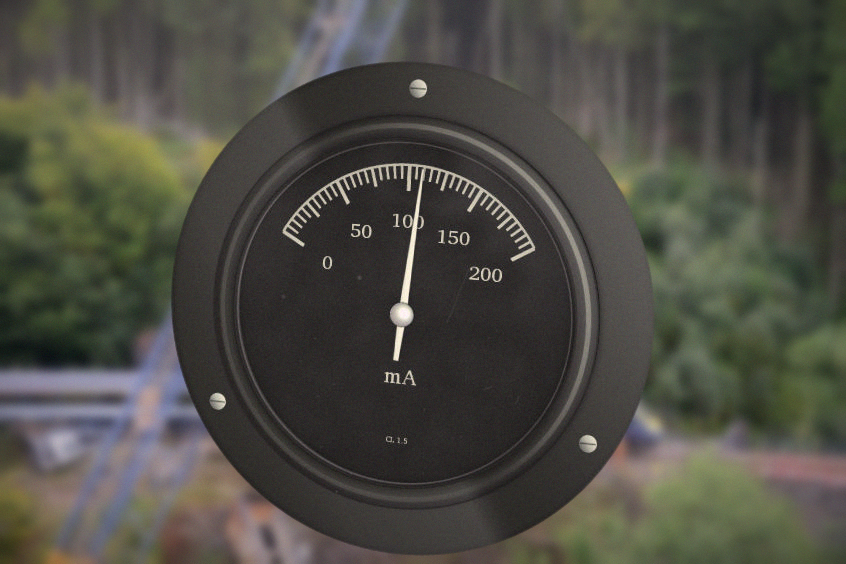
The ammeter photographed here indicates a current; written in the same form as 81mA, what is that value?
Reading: 110mA
